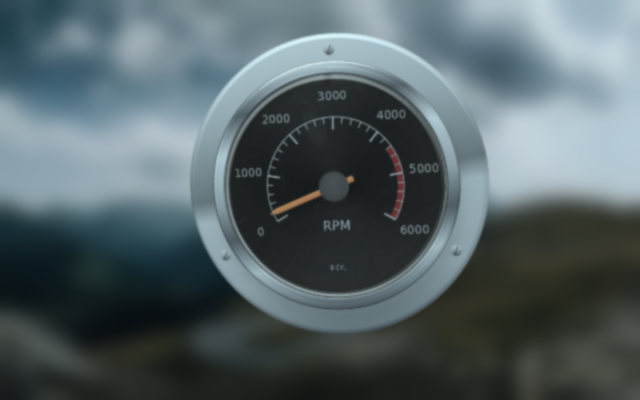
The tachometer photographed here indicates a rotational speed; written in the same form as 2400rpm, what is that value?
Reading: 200rpm
